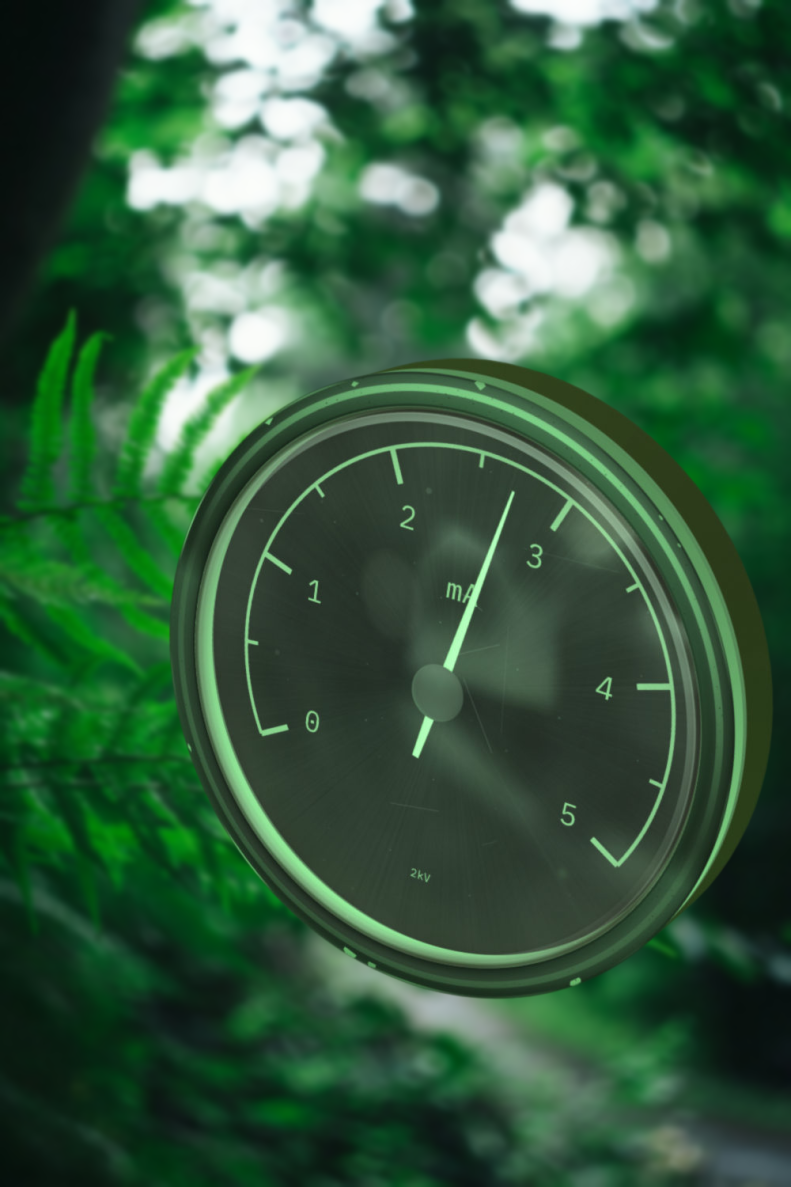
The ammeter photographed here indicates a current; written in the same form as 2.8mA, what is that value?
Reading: 2.75mA
